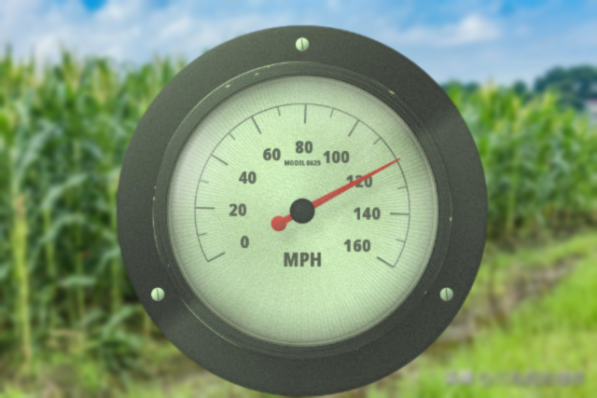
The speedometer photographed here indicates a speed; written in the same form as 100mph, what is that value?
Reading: 120mph
